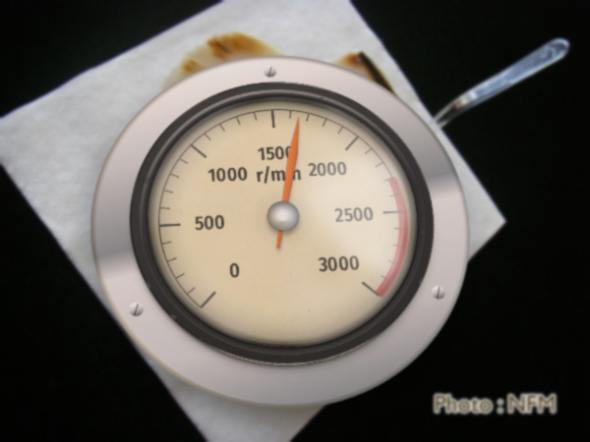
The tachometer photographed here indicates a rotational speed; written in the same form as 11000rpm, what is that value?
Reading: 1650rpm
